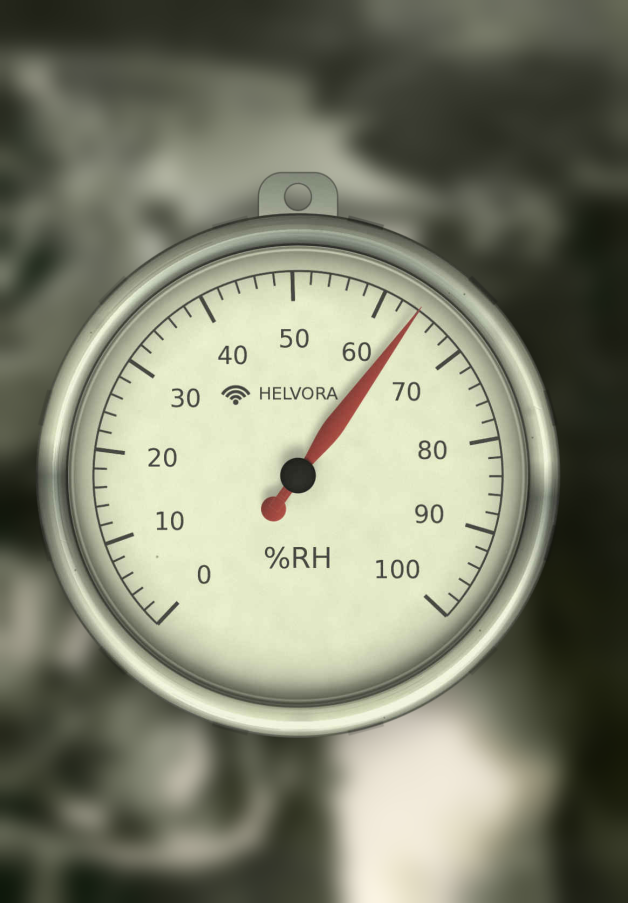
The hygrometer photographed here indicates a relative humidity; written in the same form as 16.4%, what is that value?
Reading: 64%
